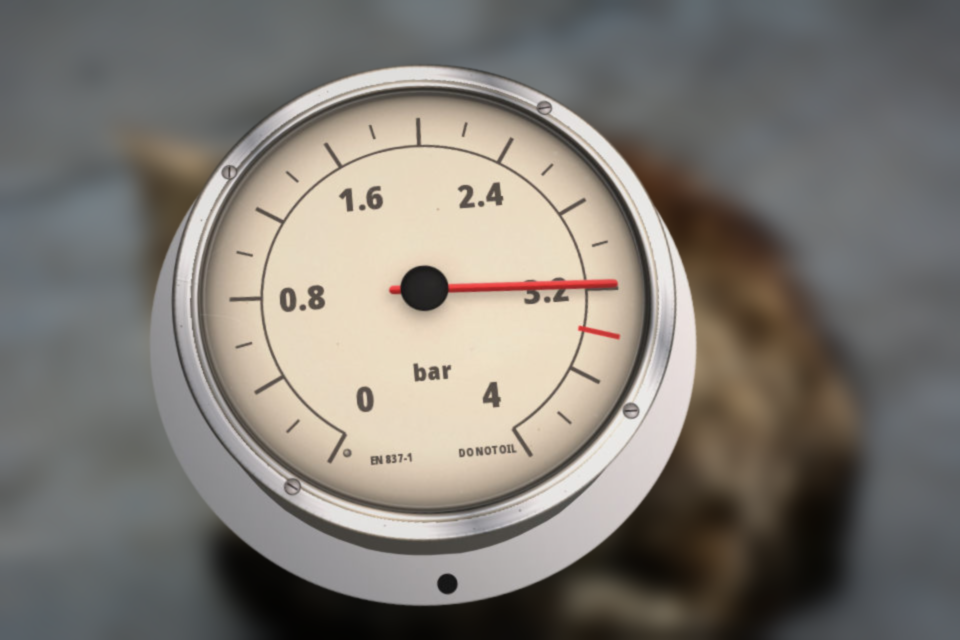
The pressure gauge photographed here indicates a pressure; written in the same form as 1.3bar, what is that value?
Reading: 3.2bar
